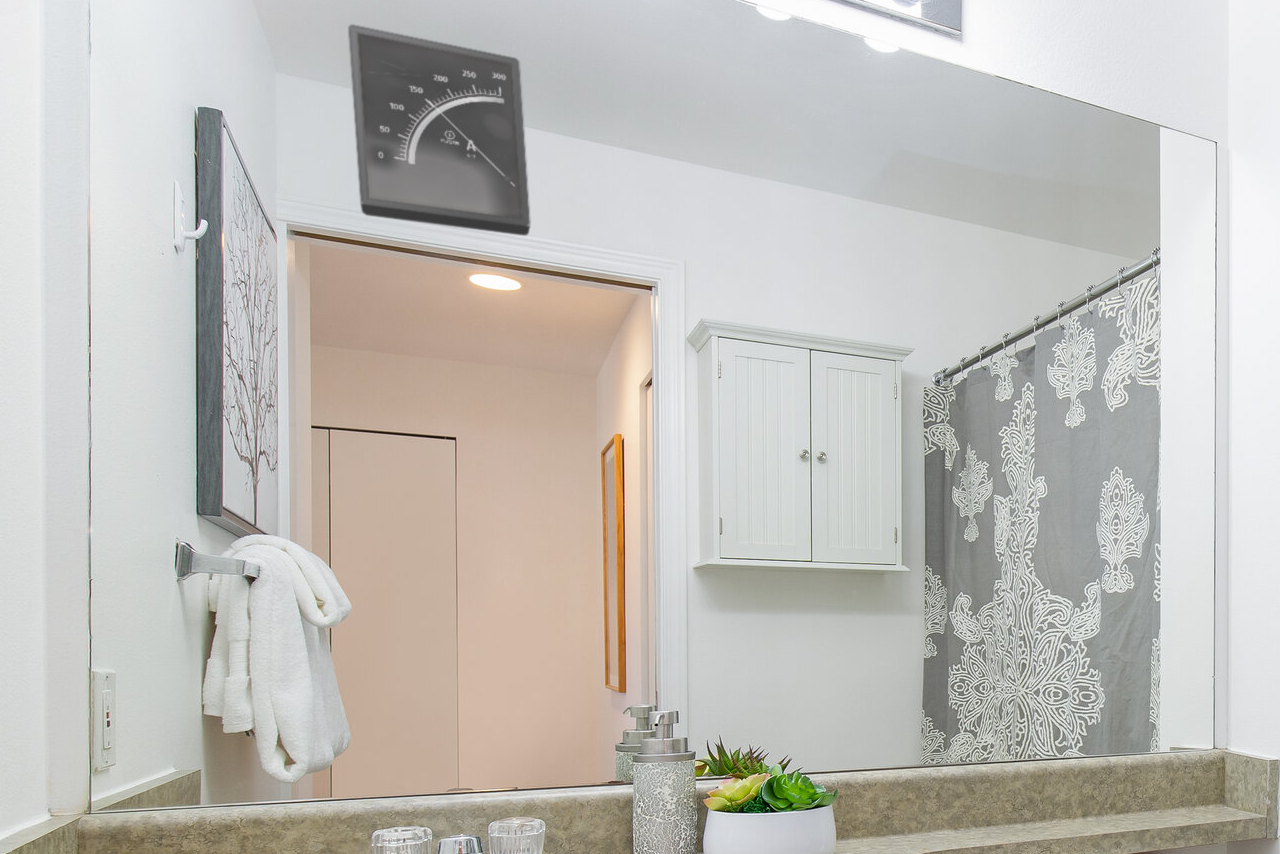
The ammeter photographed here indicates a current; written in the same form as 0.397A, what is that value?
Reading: 150A
